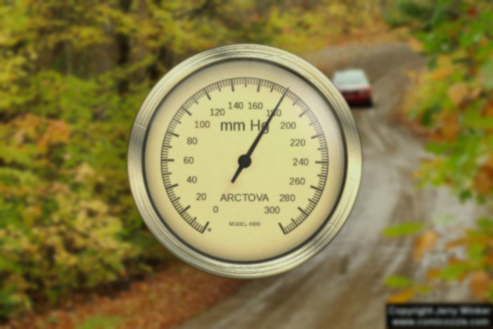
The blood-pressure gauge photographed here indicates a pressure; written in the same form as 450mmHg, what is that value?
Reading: 180mmHg
